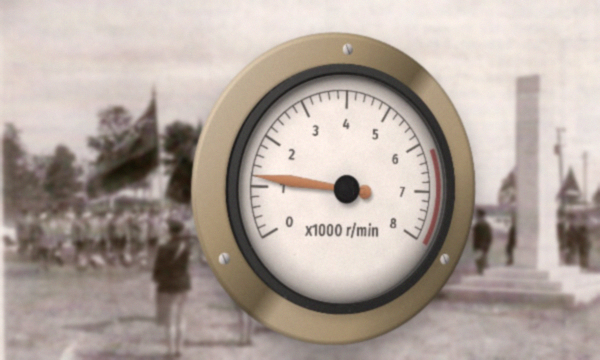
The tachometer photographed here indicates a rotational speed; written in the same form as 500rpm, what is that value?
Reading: 1200rpm
